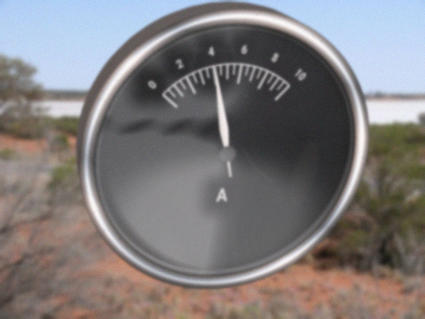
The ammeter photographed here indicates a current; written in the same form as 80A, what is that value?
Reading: 4A
